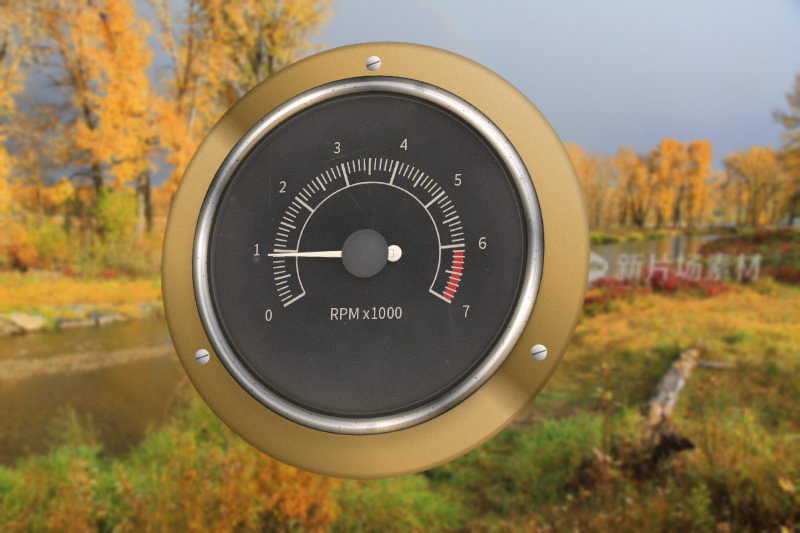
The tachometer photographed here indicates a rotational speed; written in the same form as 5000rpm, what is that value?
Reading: 900rpm
